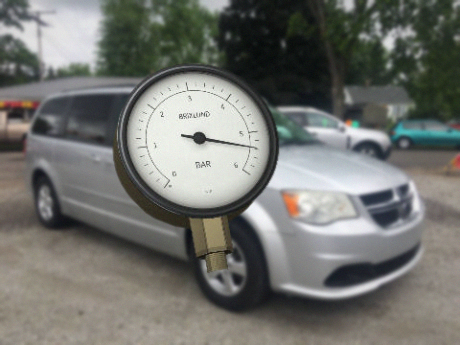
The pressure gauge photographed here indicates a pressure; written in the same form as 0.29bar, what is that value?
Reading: 5.4bar
